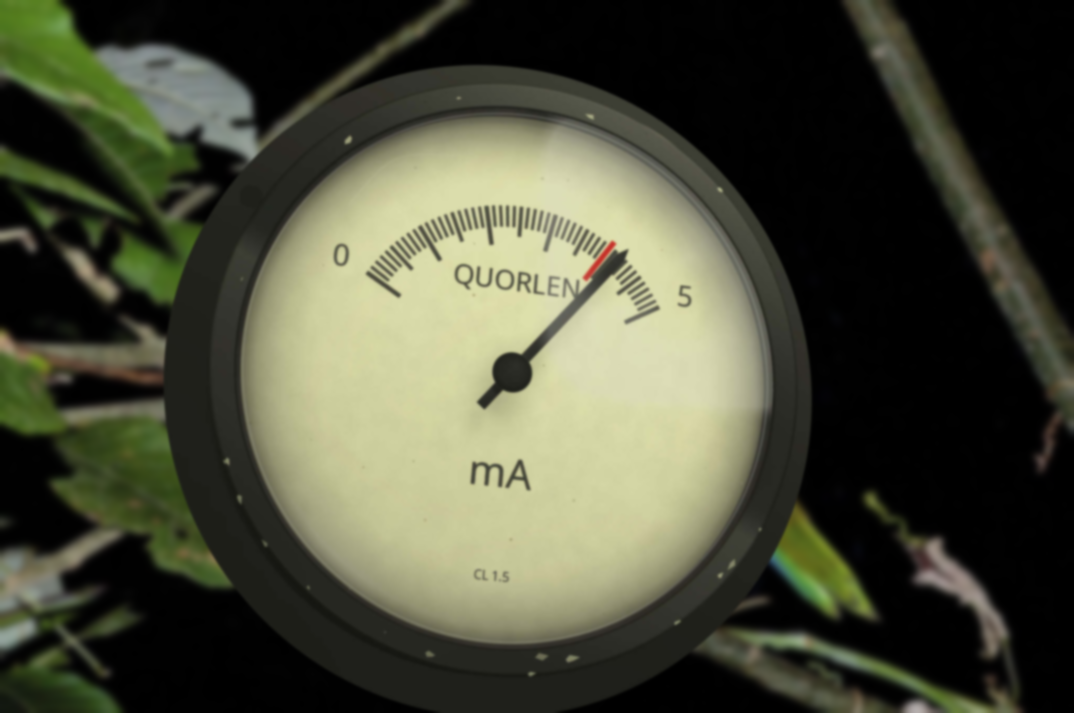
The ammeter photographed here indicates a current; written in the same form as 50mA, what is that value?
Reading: 4.1mA
